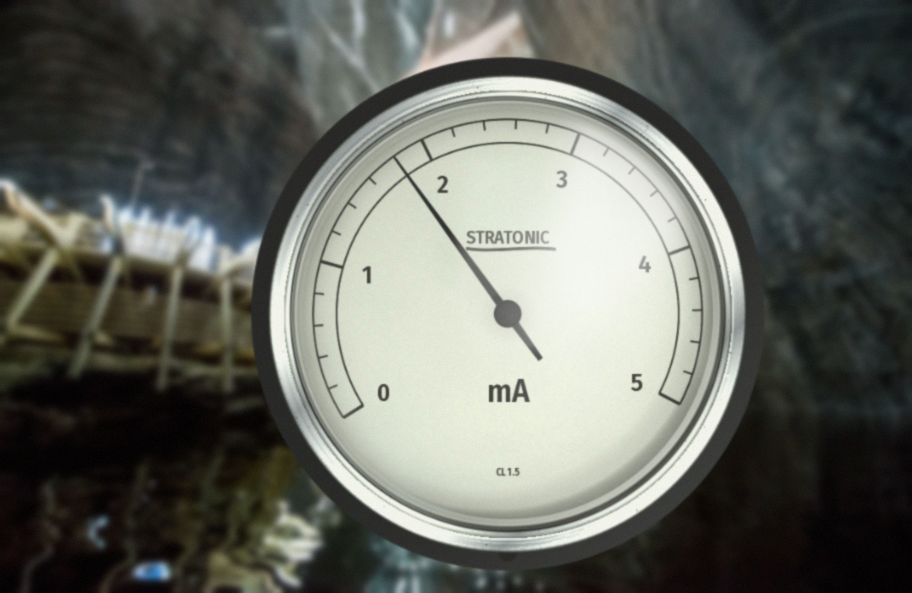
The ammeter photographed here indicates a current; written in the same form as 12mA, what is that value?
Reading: 1.8mA
